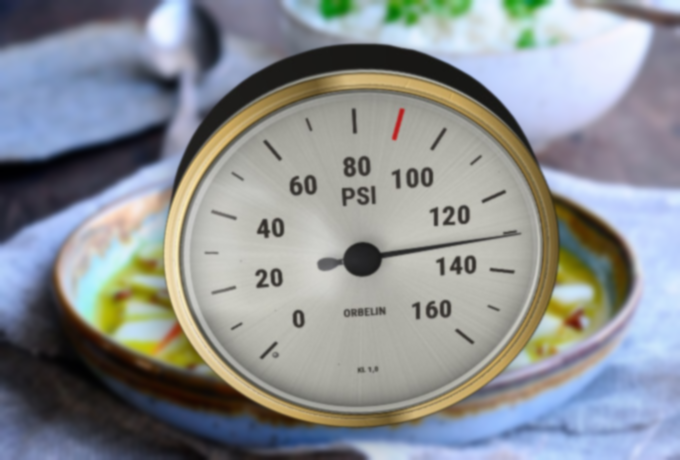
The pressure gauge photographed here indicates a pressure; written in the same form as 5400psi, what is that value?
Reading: 130psi
